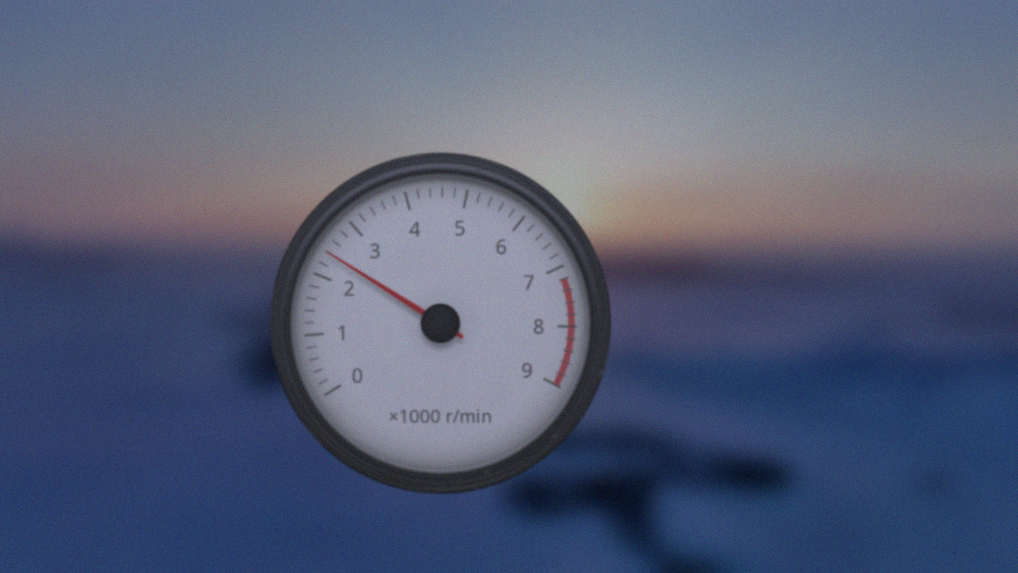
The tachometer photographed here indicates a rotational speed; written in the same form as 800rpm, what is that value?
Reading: 2400rpm
